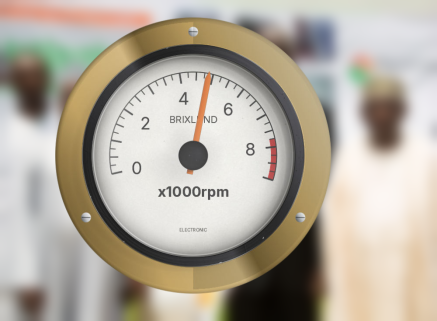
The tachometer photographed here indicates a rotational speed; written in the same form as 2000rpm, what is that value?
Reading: 4875rpm
